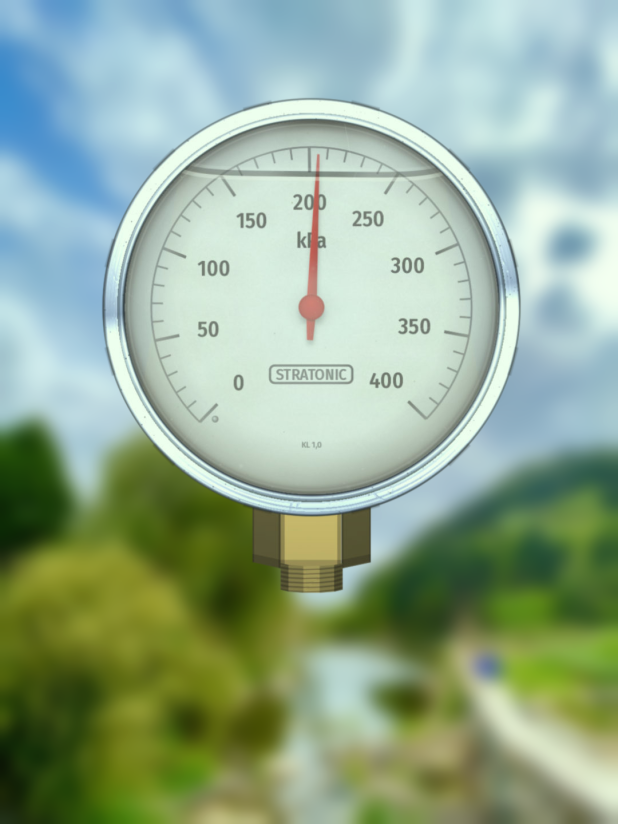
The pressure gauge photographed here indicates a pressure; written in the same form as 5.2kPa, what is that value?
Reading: 205kPa
